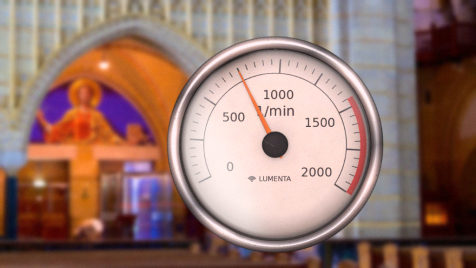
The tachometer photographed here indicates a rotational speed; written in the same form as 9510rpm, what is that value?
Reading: 750rpm
